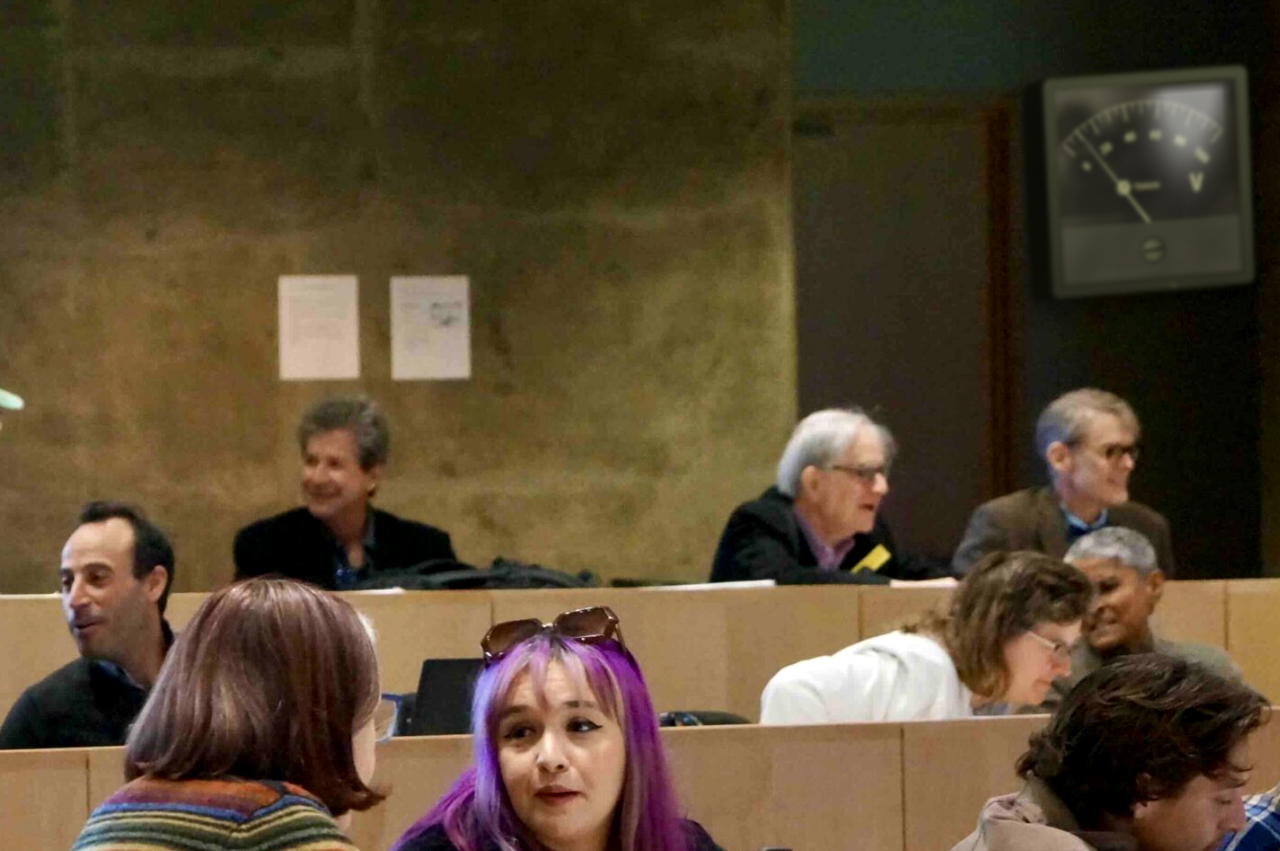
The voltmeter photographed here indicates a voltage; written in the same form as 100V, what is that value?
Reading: 10V
